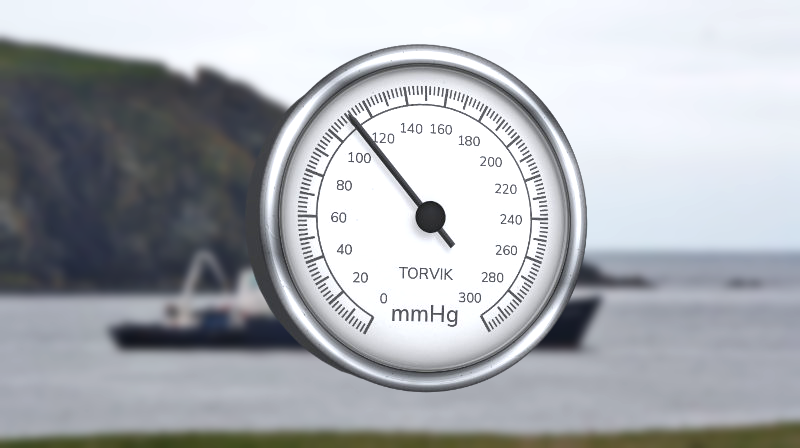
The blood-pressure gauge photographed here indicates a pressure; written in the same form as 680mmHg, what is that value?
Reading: 110mmHg
